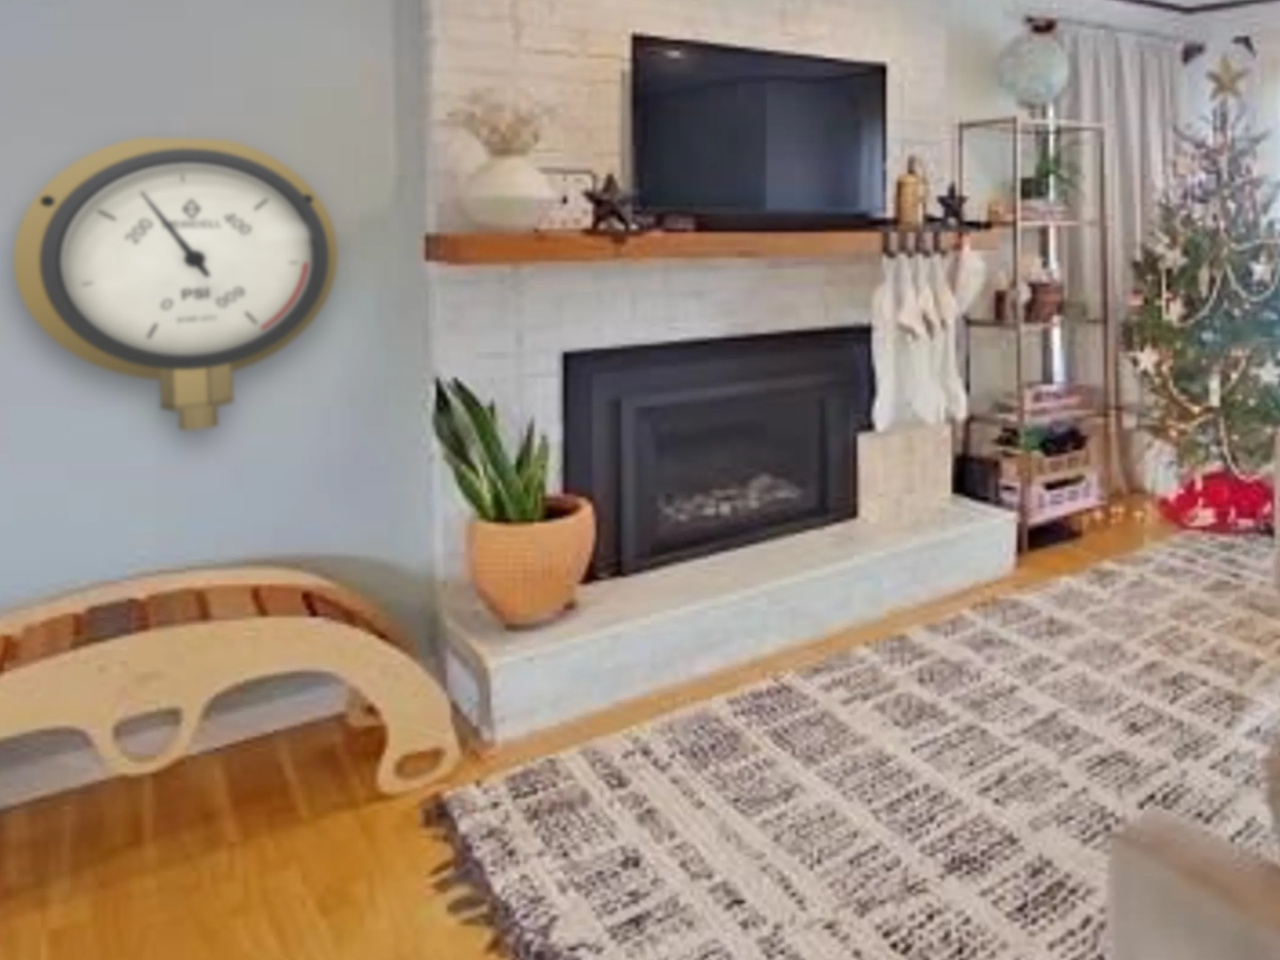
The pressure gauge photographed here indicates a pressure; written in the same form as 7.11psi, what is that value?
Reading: 250psi
